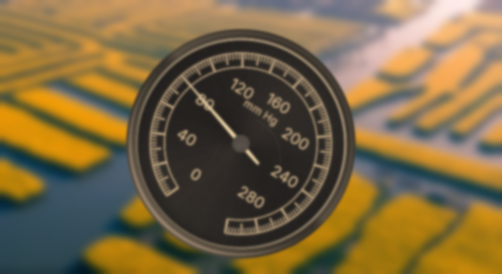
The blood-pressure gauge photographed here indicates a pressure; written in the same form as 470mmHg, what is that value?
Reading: 80mmHg
